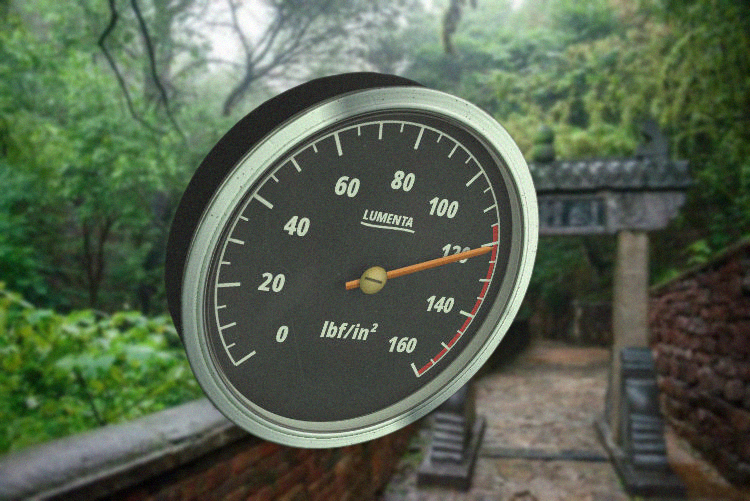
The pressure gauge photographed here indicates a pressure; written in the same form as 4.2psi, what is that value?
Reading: 120psi
